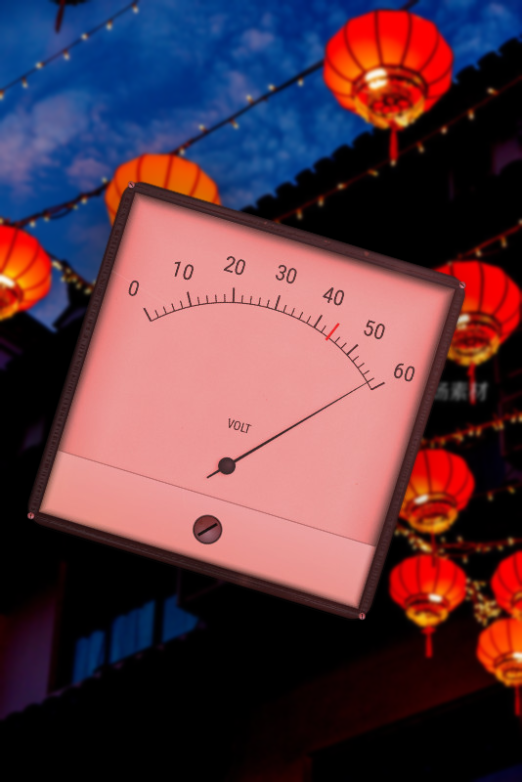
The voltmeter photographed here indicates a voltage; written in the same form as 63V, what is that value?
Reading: 58V
